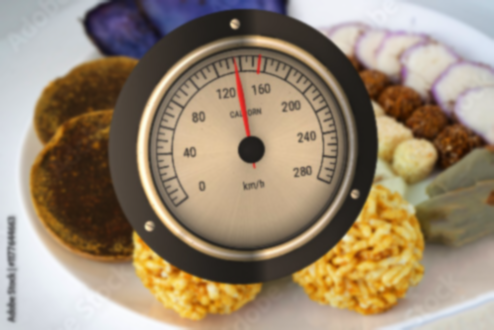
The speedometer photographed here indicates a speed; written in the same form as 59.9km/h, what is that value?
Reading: 135km/h
